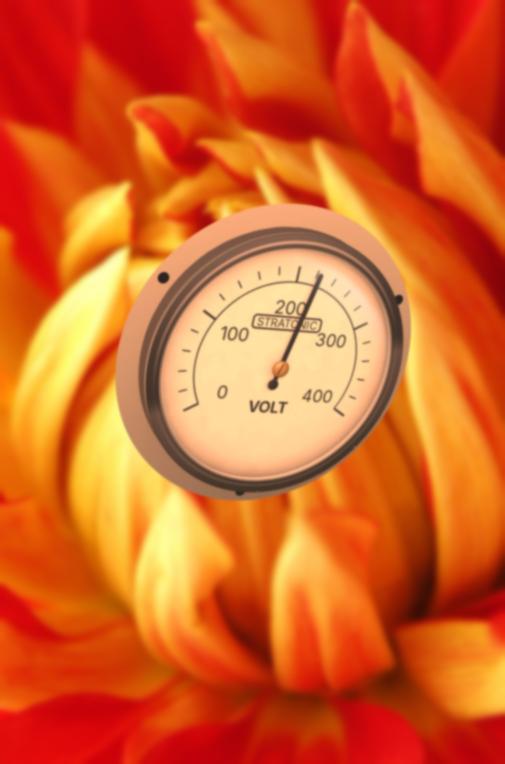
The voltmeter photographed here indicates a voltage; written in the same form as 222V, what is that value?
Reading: 220V
